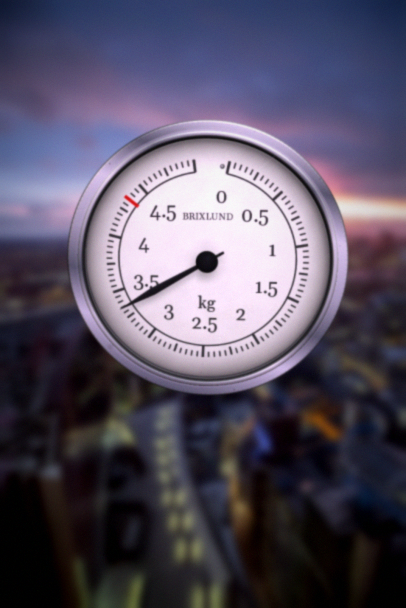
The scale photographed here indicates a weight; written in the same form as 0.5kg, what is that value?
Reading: 3.35kg
